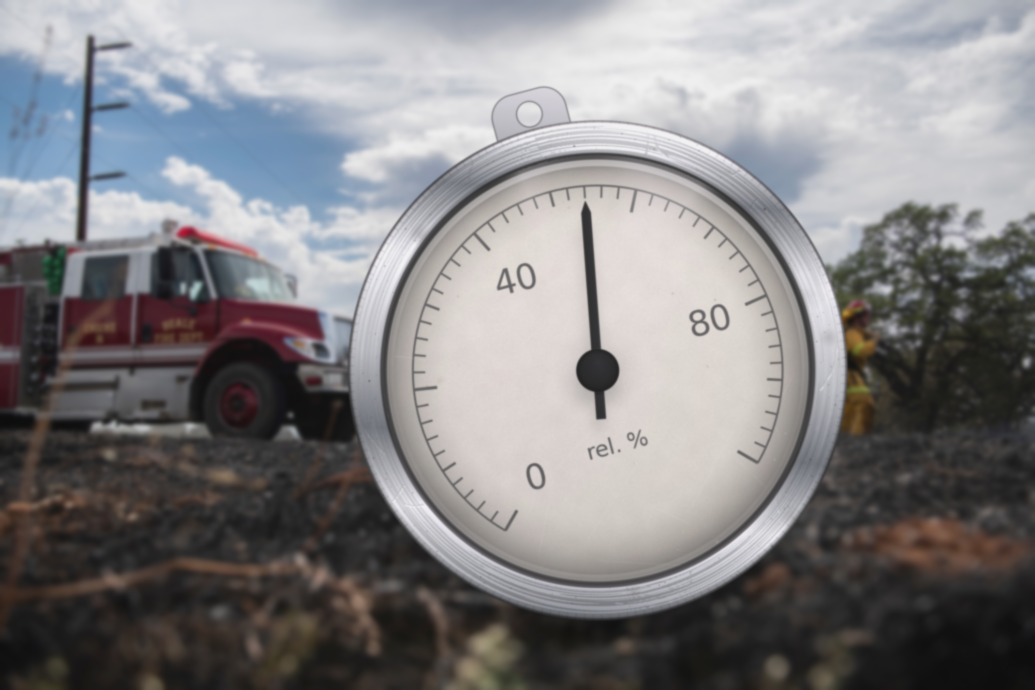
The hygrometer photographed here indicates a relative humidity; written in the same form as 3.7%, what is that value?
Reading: 54%
